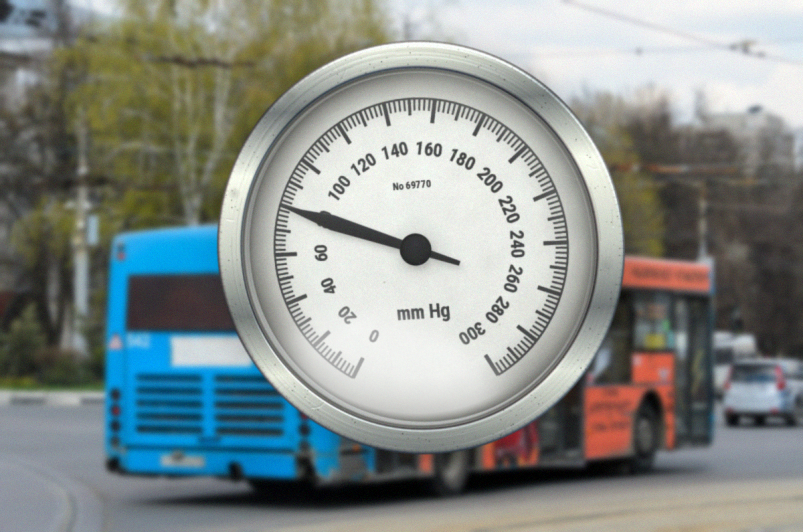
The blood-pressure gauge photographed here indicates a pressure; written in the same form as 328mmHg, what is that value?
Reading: 80mmHg
